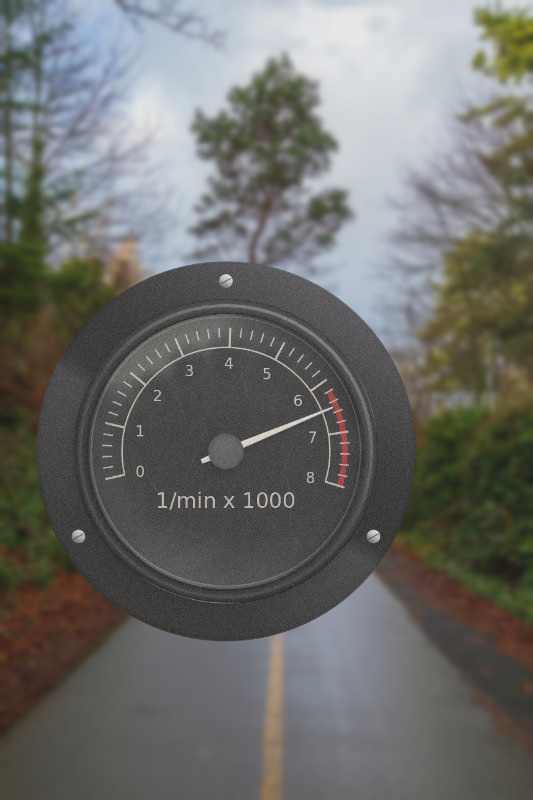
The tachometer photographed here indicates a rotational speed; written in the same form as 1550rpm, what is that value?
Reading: 6500rpm
